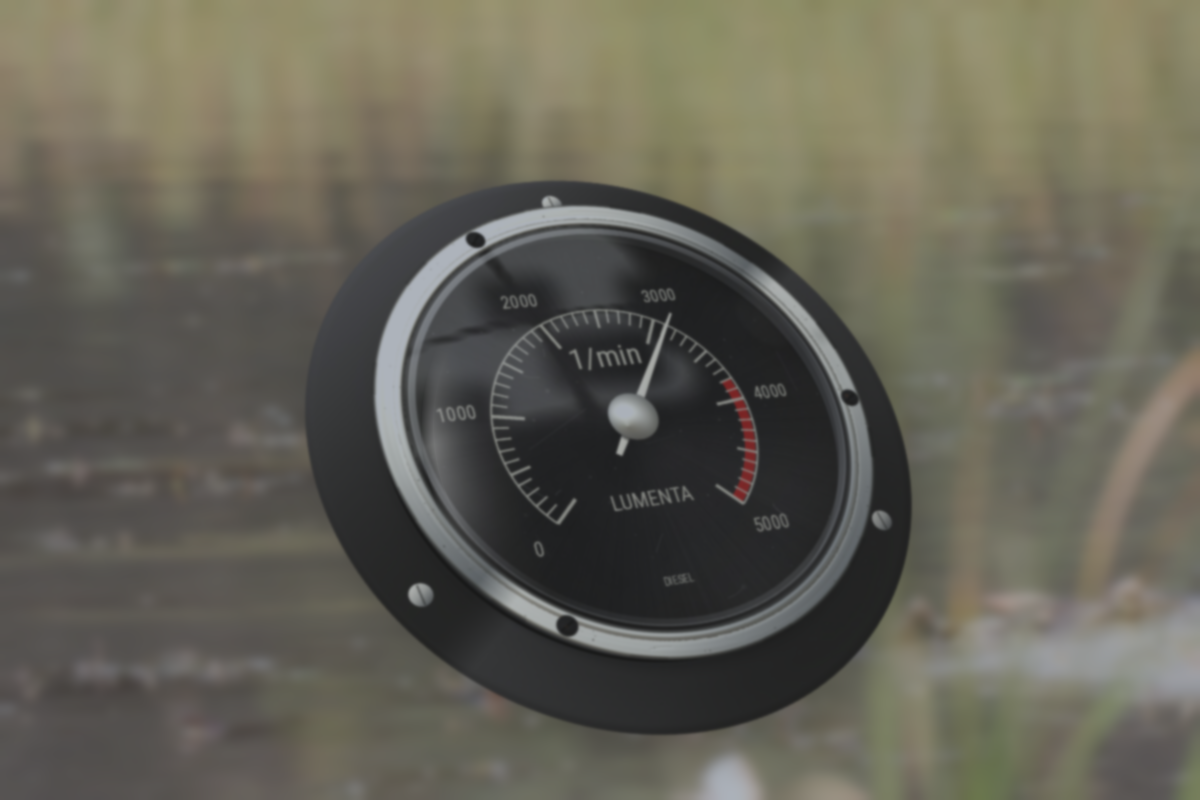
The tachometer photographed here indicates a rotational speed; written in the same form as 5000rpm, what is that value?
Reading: 3100rpm
